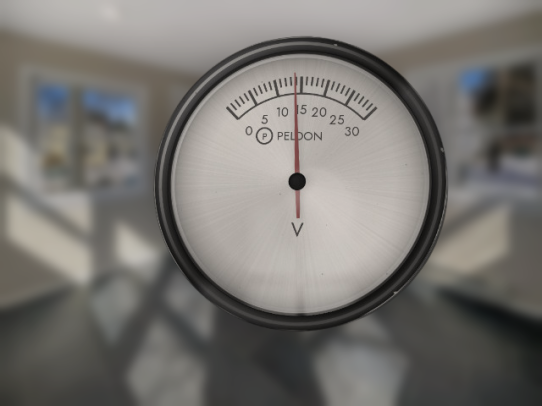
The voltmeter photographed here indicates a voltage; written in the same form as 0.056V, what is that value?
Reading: 14V
